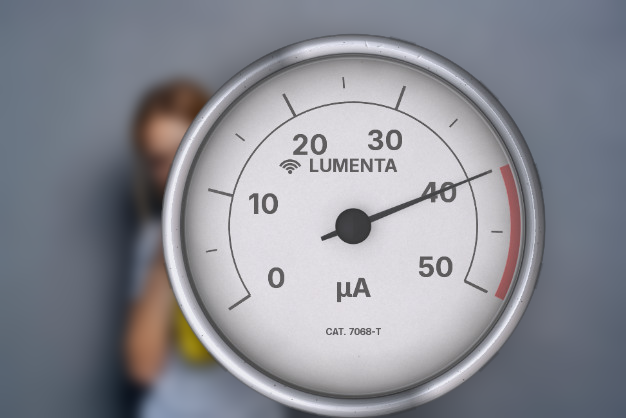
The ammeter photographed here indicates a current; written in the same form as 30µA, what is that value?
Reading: 40µA
